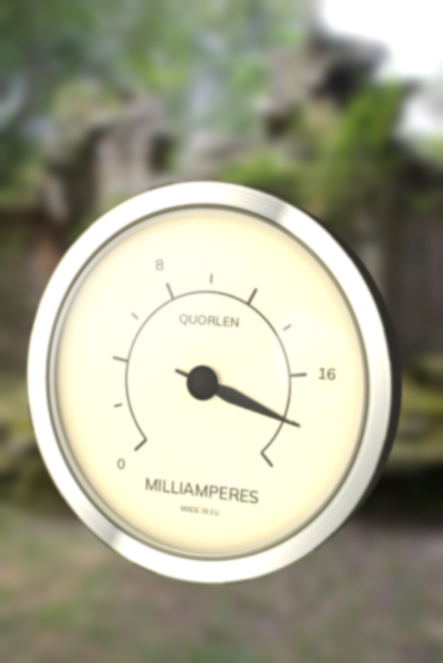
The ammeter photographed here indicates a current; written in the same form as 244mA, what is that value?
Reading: 18mA
